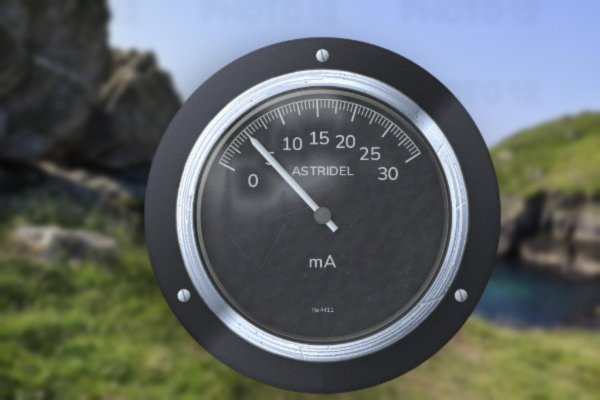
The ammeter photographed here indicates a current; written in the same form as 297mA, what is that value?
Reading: 5mA
